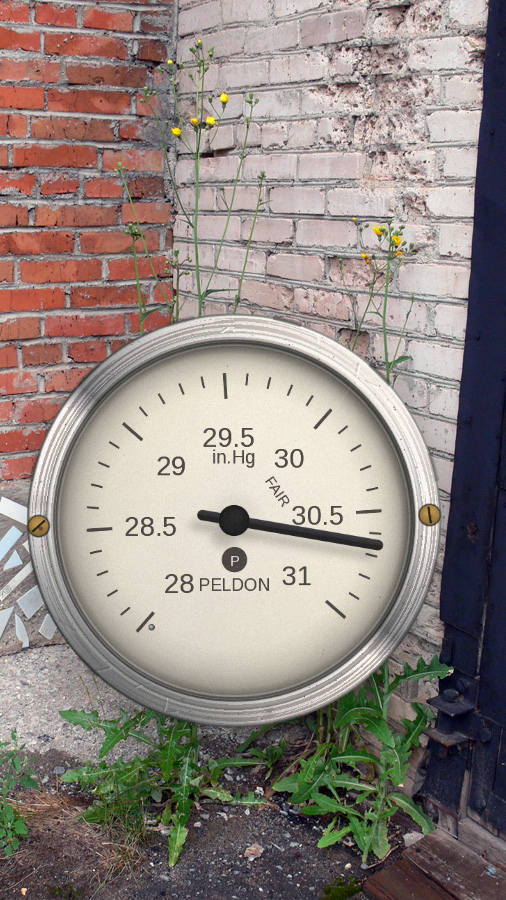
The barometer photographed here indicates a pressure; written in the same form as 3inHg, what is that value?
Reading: 30.65inHg
